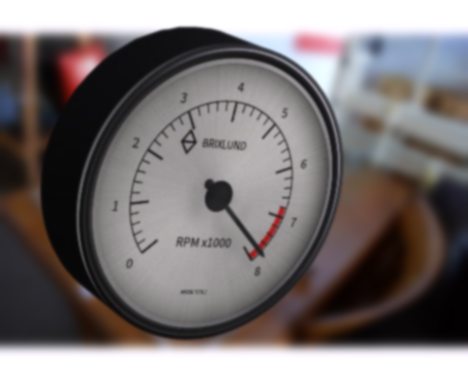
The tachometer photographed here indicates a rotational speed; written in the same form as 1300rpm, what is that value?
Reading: 7800rpm
